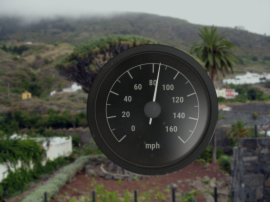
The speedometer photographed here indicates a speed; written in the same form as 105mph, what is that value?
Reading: 85mph
